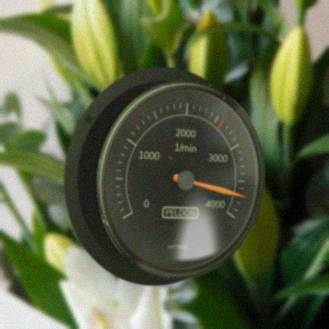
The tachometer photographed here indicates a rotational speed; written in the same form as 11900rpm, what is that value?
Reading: 3700rpm
